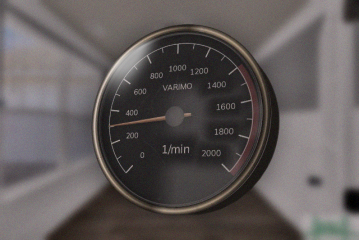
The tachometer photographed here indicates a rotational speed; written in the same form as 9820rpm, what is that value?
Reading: 300rpm
